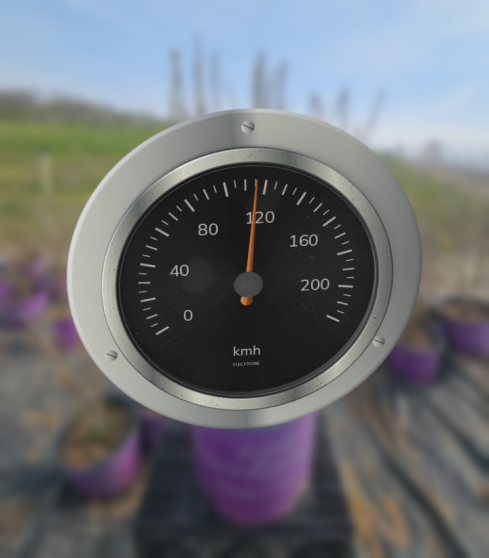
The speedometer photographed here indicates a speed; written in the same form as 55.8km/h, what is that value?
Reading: 115km/h
